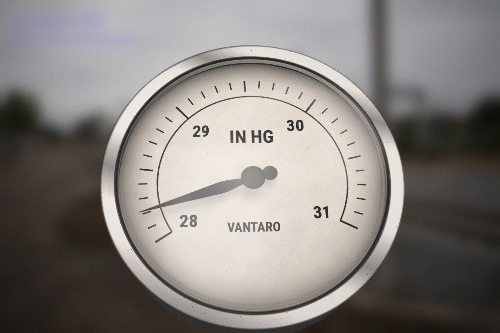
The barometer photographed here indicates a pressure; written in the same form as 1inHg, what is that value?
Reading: 28.2inHg
